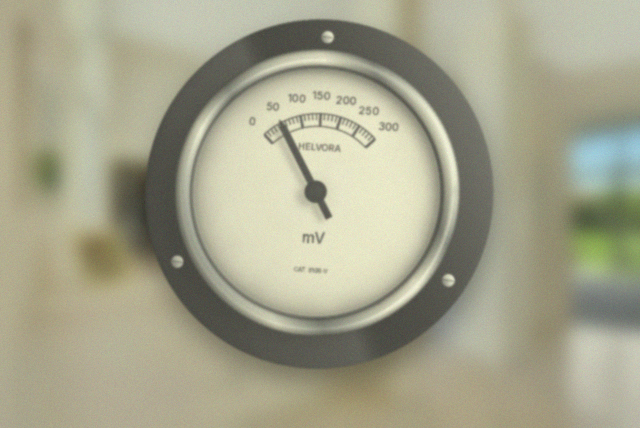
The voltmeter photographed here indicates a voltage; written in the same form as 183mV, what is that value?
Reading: 50mV
